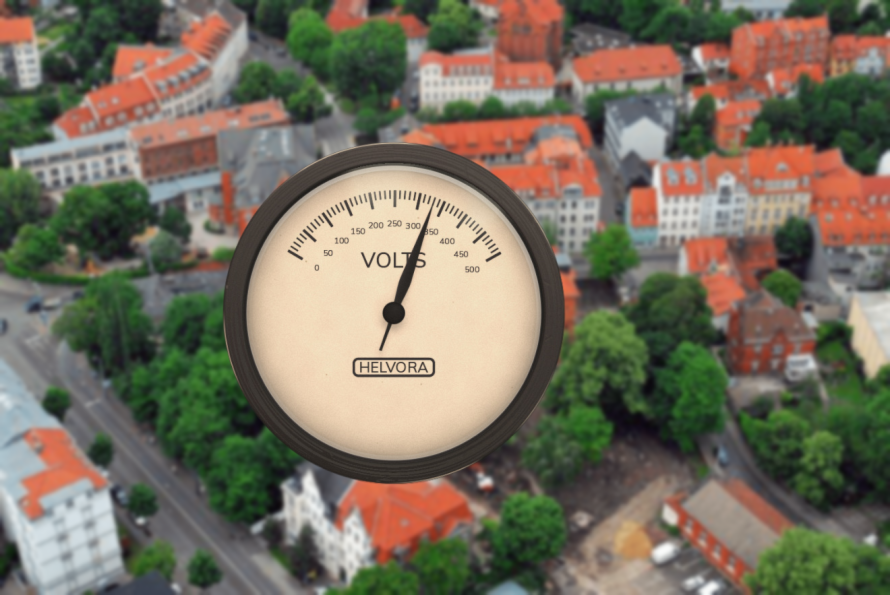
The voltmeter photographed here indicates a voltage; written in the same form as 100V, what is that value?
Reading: 330V
